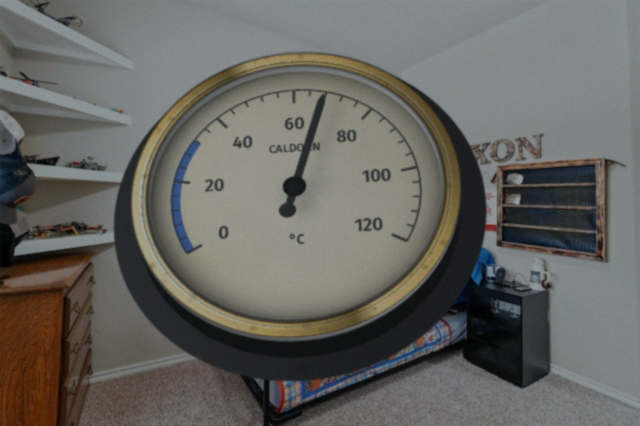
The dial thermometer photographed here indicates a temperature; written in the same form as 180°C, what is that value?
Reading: 68°C
